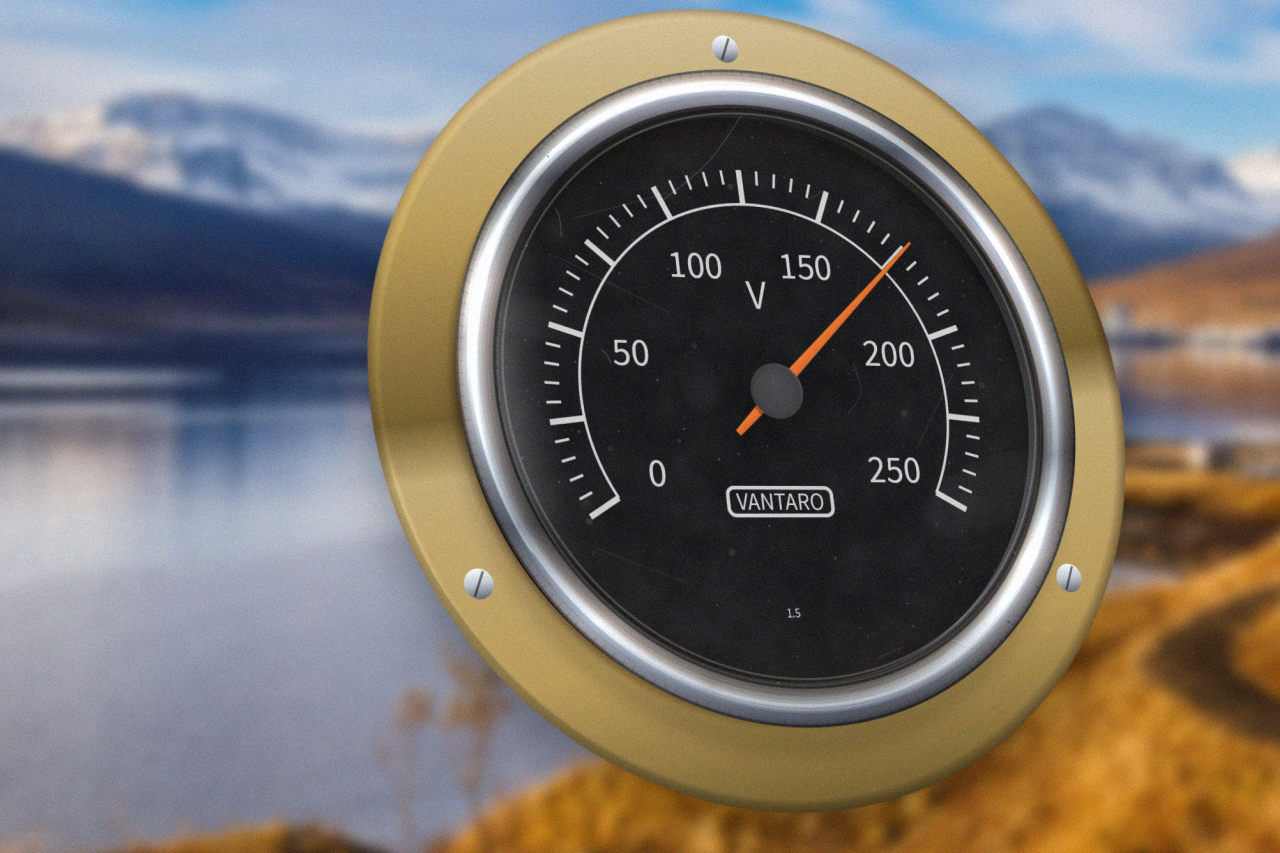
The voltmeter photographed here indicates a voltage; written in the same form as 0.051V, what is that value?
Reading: 175V
